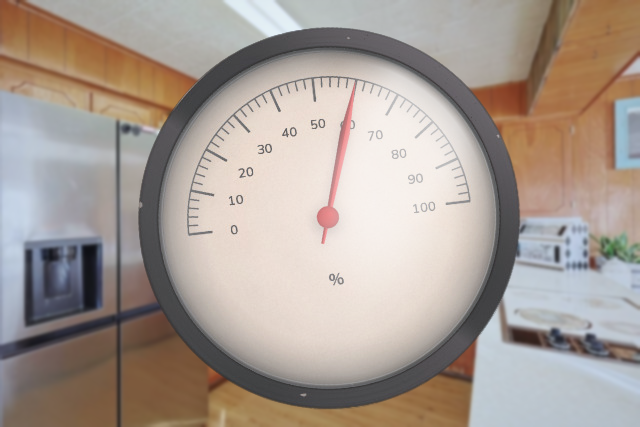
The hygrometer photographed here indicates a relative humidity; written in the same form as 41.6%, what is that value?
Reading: 60%
